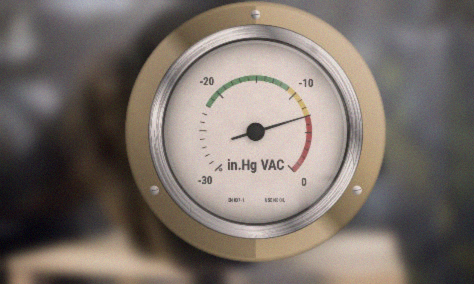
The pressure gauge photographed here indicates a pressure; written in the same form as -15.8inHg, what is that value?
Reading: -7inHg
